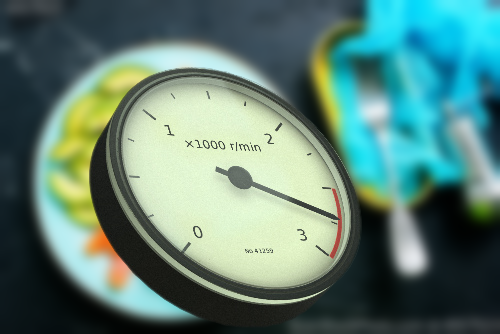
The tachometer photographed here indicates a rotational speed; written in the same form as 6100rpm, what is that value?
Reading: 2750rpm
